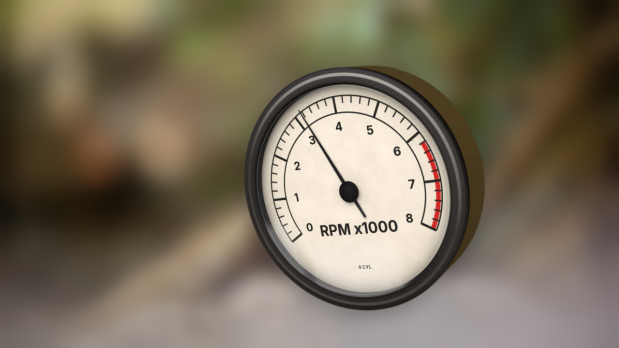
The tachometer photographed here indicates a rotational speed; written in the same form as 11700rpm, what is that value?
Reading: 3200rpm
